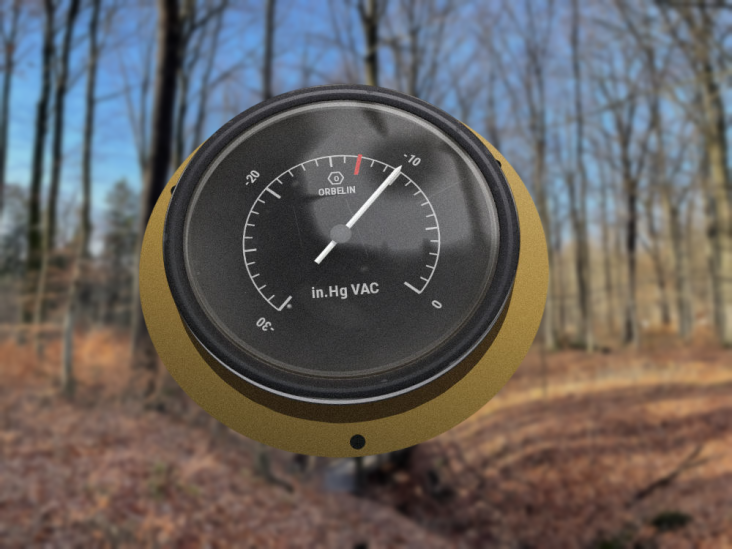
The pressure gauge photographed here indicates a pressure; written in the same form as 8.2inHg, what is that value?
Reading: -10inHg
